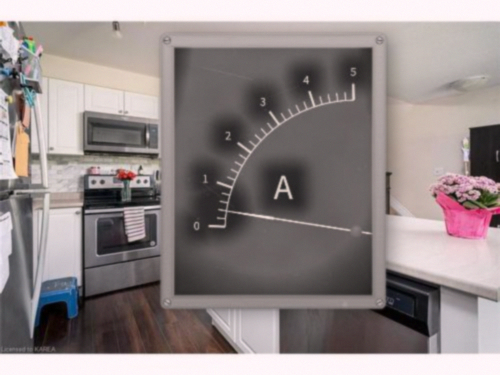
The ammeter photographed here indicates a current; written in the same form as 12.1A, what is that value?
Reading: 0.4A
